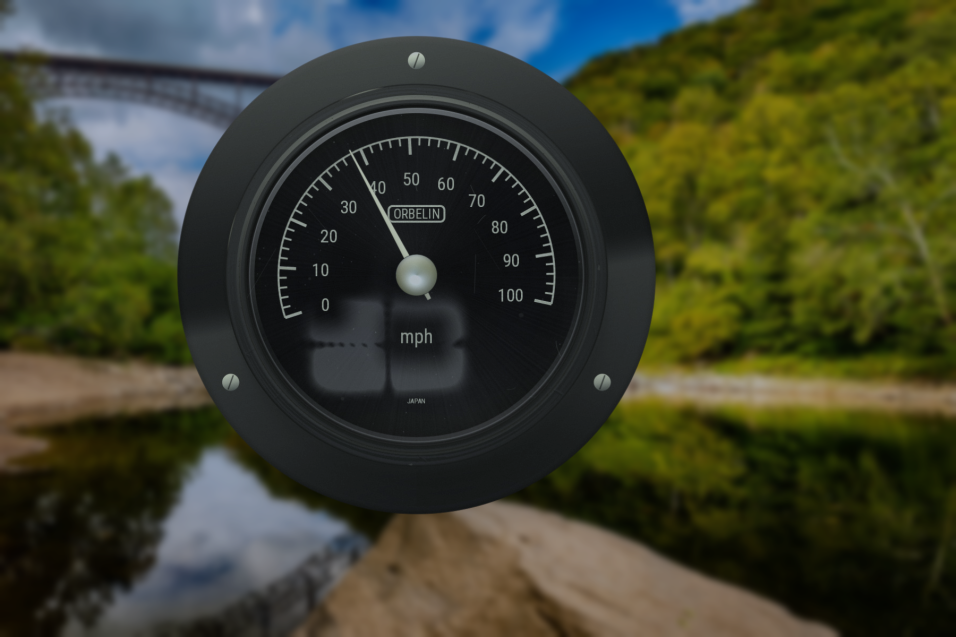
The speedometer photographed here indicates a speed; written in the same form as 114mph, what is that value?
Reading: 38mph
